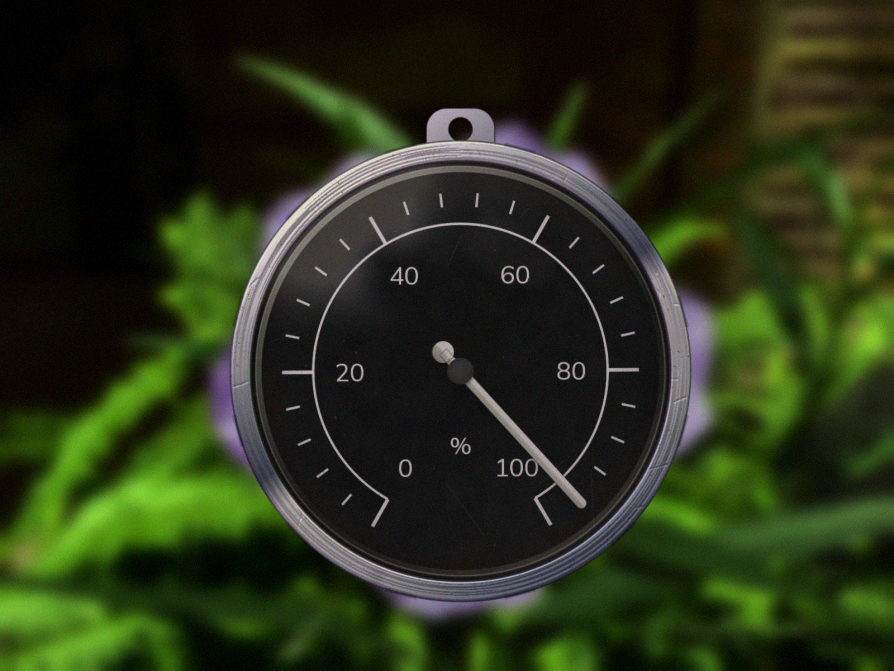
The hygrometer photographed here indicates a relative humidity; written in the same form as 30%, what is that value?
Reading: 96%
